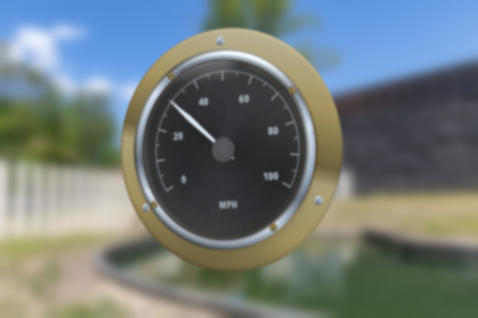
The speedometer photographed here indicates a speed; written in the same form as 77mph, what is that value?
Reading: 30mph
